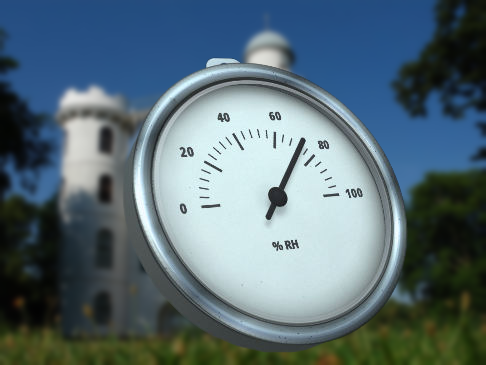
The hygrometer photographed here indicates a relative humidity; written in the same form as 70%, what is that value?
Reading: 72%
